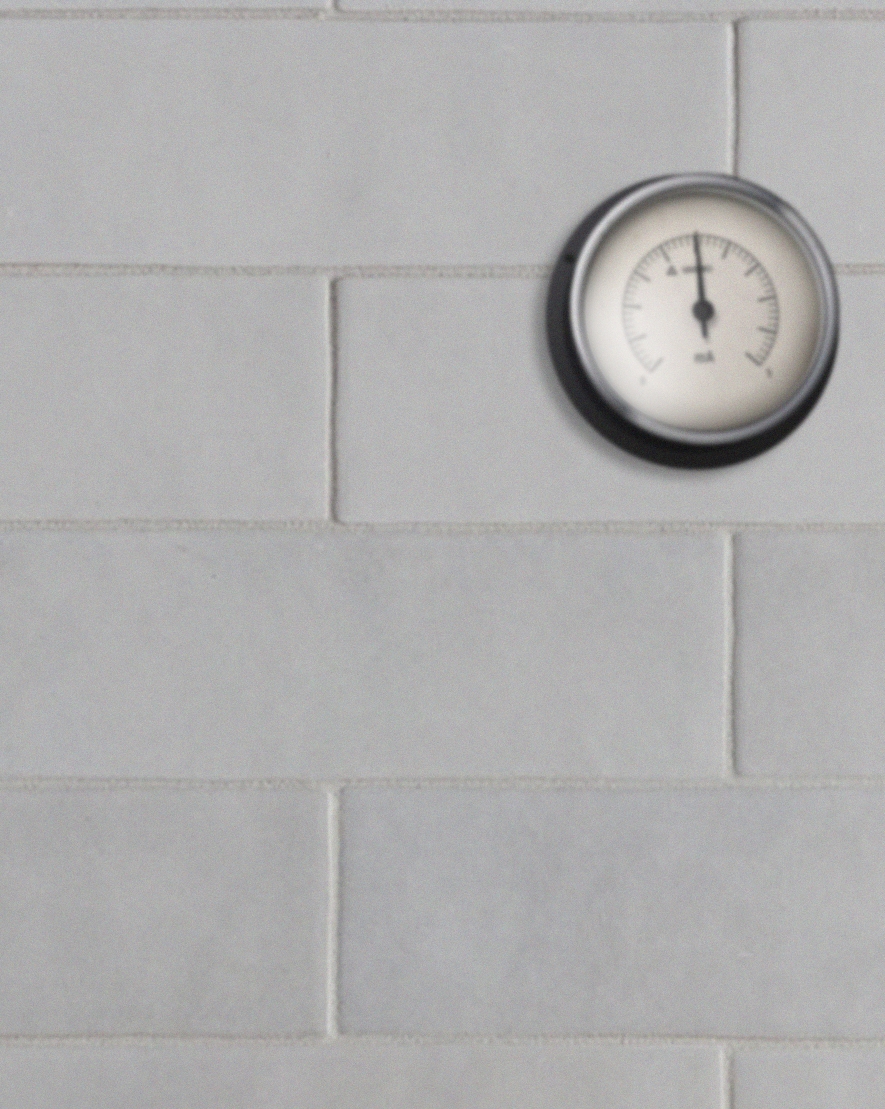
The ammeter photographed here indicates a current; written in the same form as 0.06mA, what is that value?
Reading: 2.5mA
